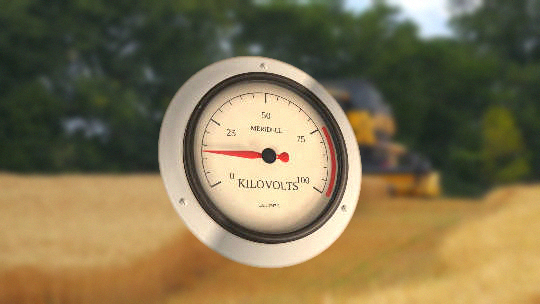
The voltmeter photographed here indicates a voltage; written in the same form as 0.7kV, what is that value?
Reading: 12.5kV
